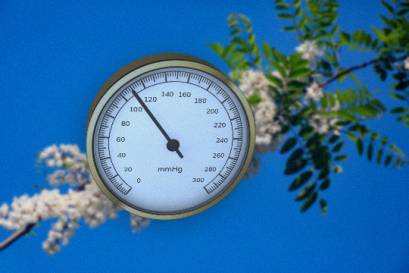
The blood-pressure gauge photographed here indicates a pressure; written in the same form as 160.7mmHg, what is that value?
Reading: 110mmHg
